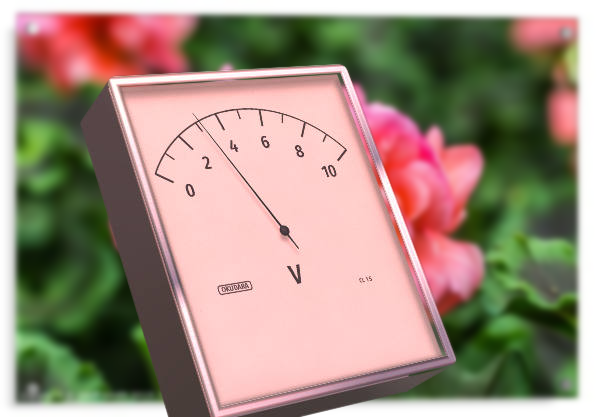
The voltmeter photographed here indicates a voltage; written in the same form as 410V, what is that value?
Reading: 3V
